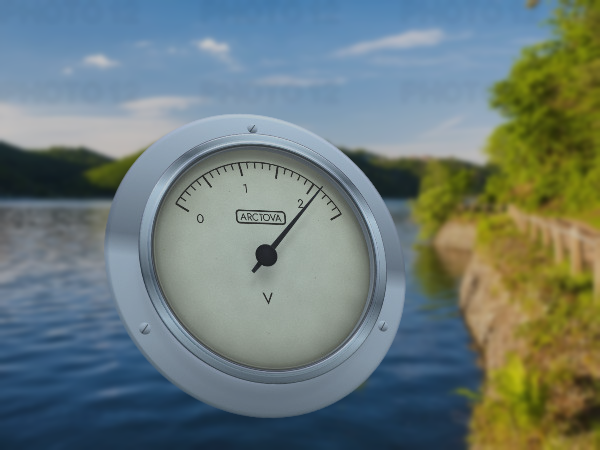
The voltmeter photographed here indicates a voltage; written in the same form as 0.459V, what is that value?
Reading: 2.1V
